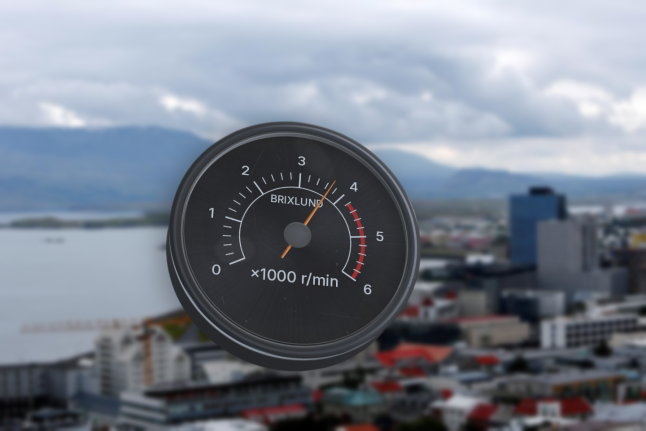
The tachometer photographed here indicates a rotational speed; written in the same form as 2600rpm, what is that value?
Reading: 3700rpm
